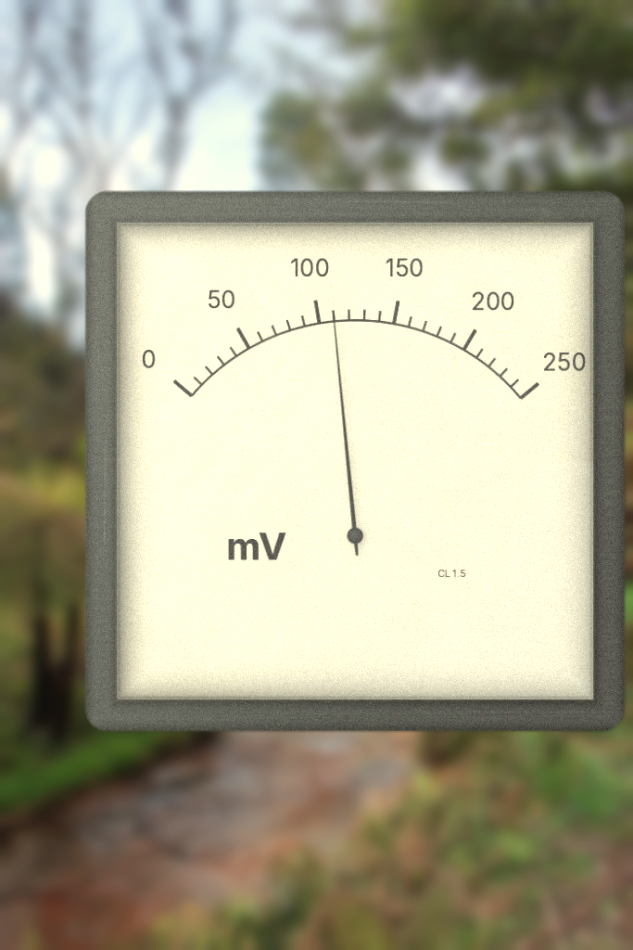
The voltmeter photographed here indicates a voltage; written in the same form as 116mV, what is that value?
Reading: 110mV
